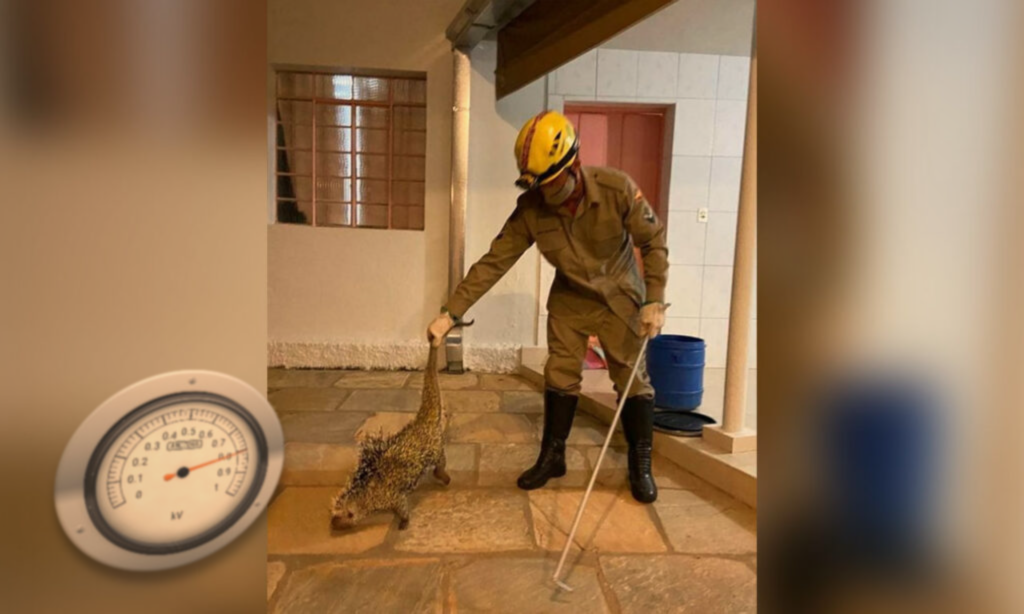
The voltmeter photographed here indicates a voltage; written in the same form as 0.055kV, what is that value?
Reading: 0.8kV
